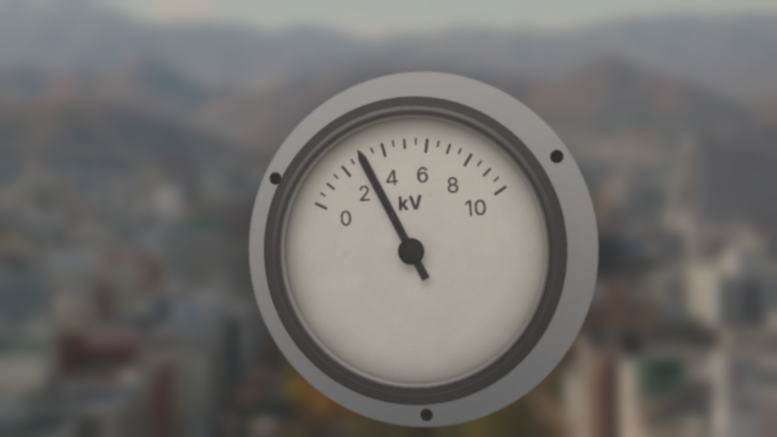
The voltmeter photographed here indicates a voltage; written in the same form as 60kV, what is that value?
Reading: 3kV
